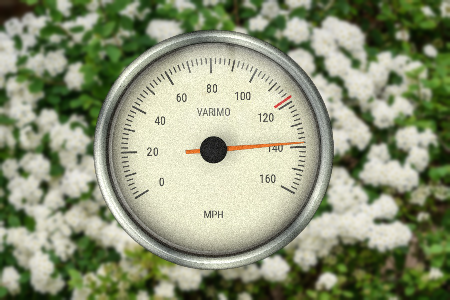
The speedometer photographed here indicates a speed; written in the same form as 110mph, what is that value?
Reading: 138mph
